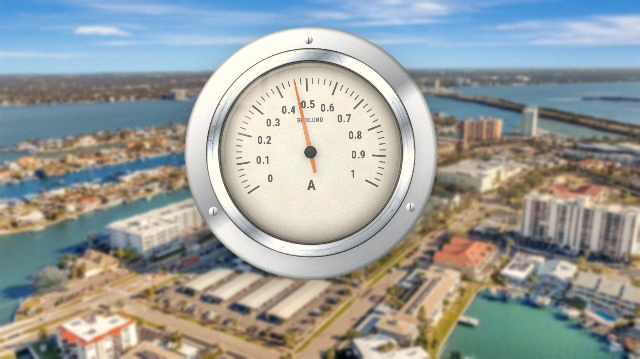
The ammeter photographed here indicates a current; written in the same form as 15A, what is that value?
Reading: 0.46A
